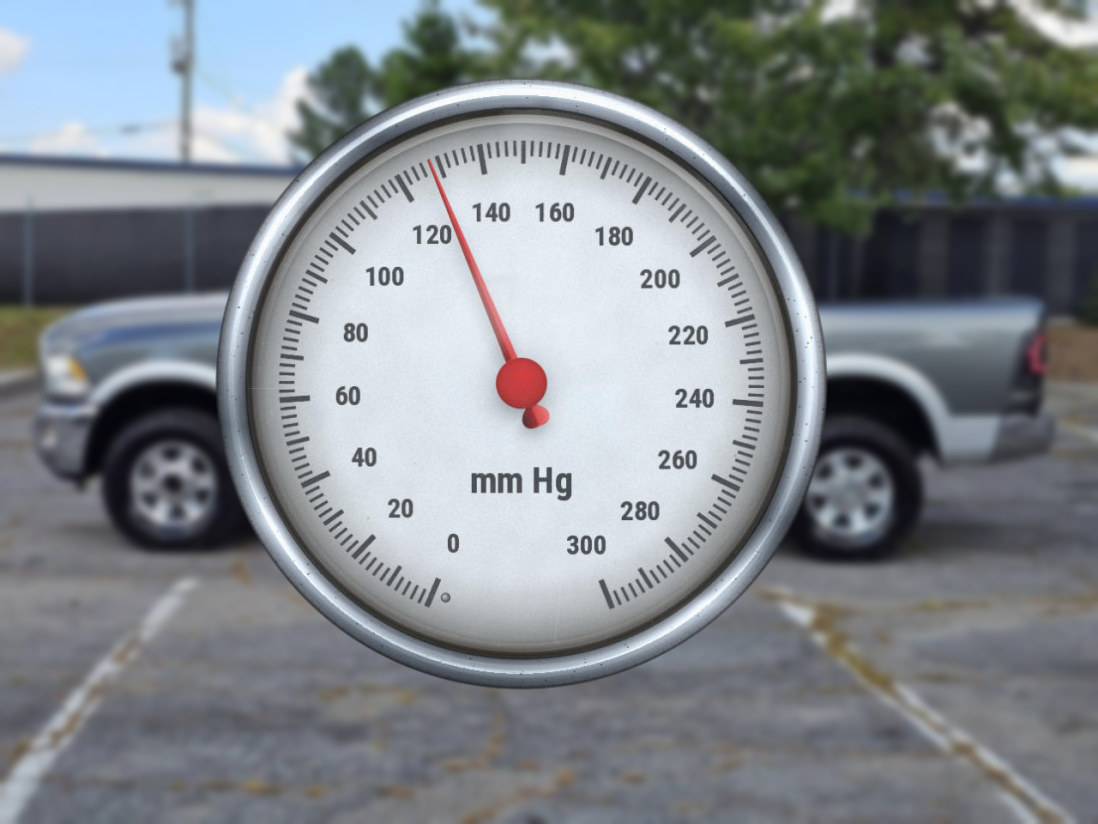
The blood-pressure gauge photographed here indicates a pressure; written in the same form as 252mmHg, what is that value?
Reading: 128mmHg
